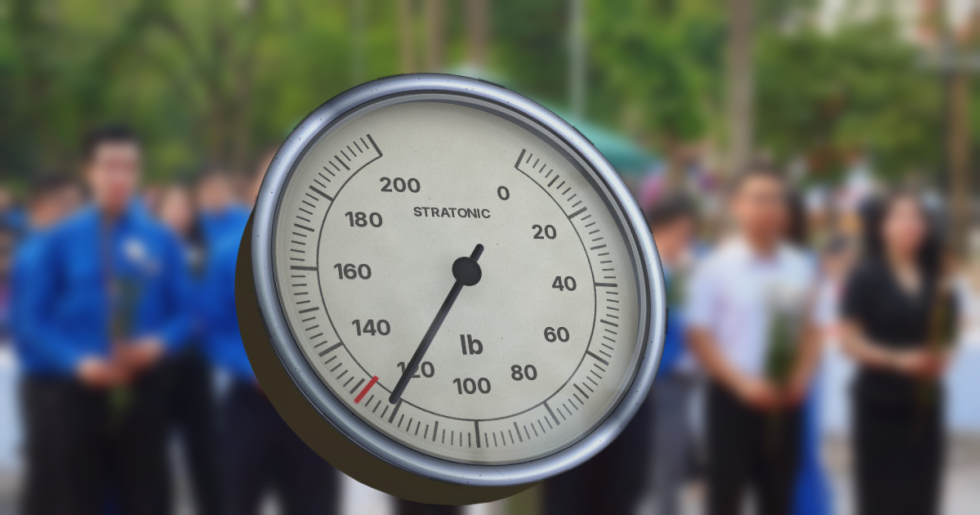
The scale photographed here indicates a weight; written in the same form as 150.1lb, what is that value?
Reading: 122lb
